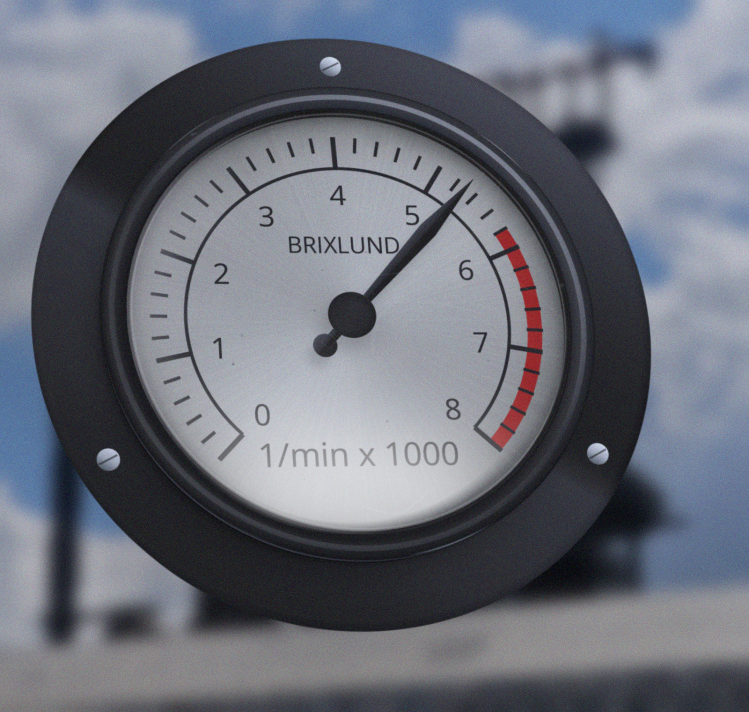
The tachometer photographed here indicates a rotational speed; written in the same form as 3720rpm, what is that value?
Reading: 5300rpm
